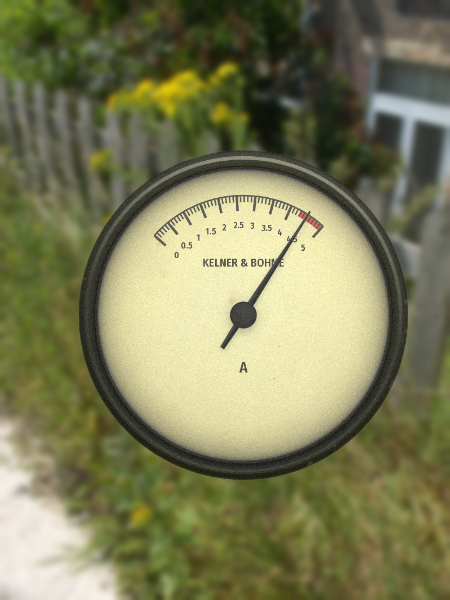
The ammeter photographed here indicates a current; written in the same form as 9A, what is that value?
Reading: 4.5A
